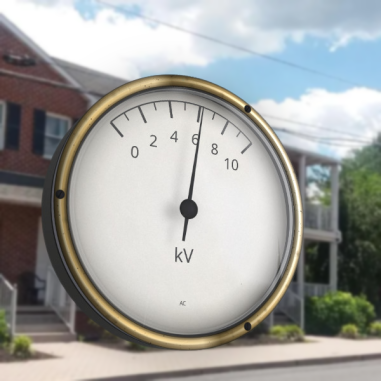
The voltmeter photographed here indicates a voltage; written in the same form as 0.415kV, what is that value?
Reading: 6kV
